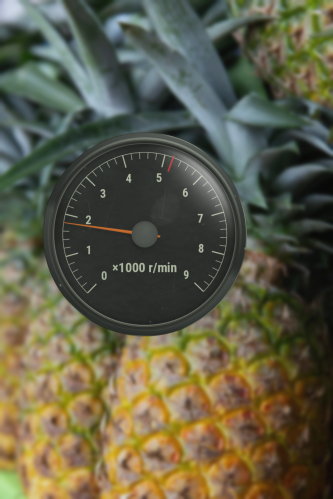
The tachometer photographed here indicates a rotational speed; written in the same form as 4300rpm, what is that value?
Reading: 1800rpm
